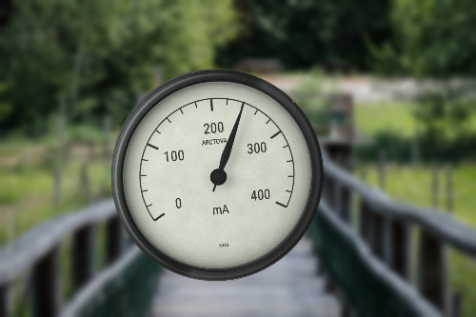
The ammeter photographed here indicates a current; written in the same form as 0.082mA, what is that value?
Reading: 240mA
